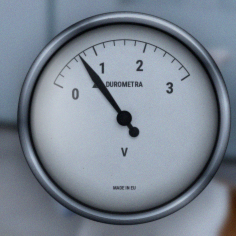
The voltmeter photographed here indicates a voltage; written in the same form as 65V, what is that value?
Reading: 0.7V
